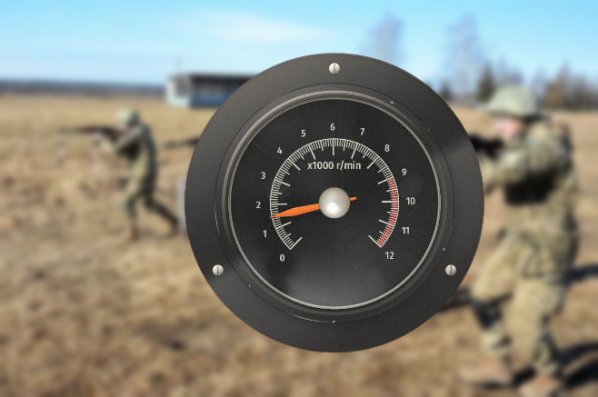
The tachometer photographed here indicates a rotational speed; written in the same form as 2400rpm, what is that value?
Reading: 1500rpm
